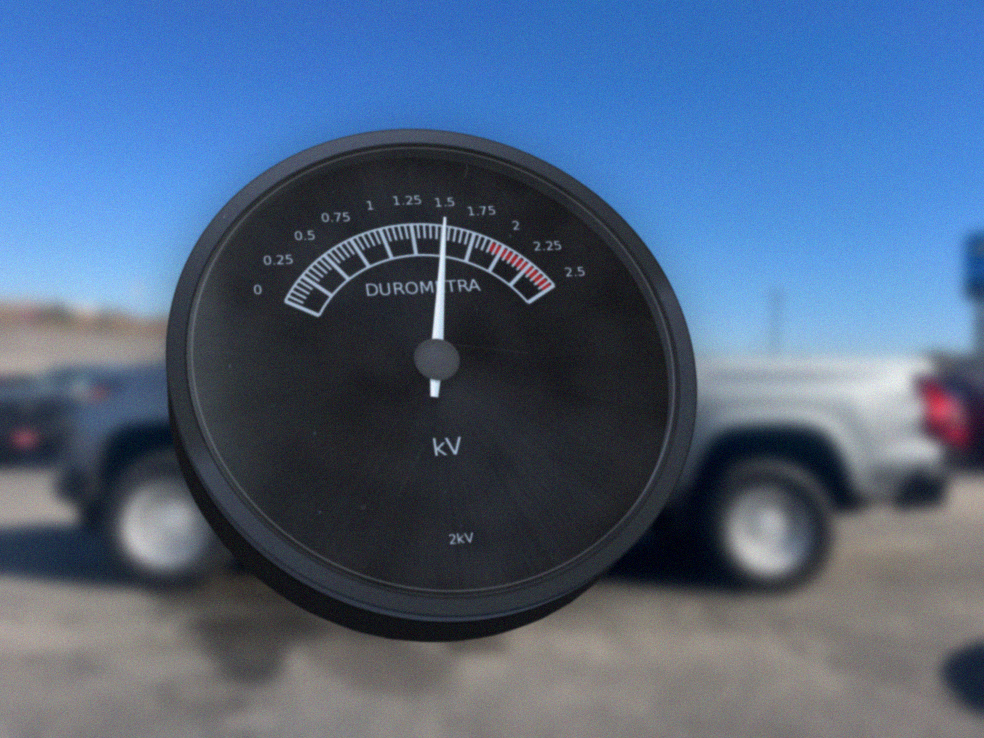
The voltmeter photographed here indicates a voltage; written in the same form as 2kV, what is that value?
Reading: 1.5kV
